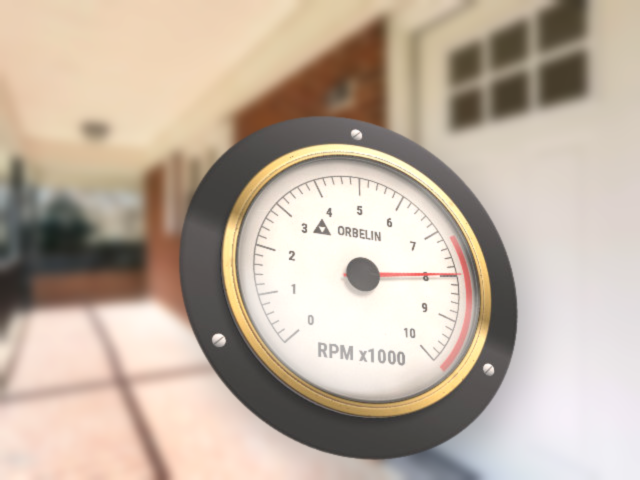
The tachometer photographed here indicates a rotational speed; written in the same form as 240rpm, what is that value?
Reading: 8000rpm
